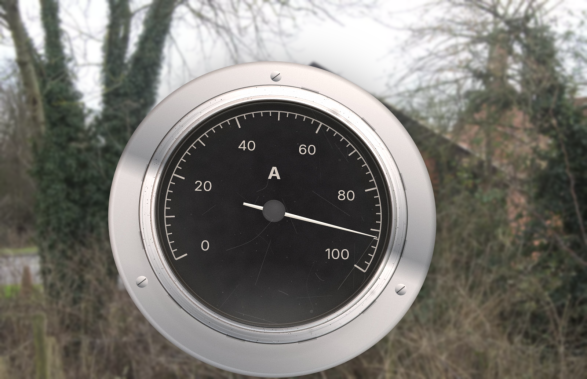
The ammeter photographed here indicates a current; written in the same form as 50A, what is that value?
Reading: 92A
